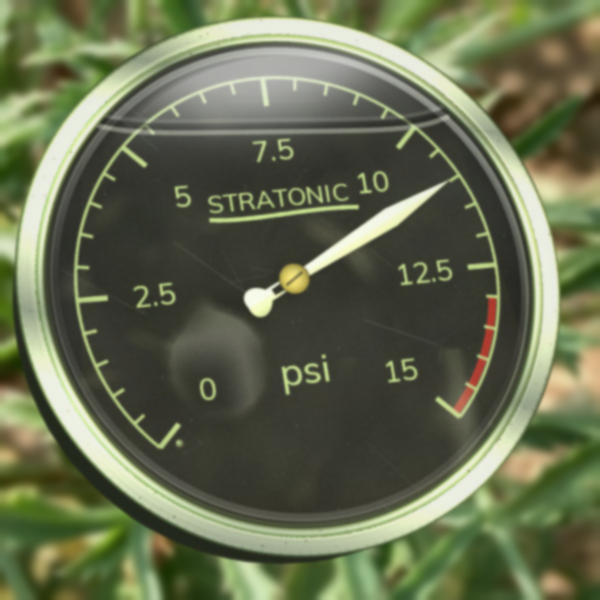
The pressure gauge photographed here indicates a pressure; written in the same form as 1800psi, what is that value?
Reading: 11psi
